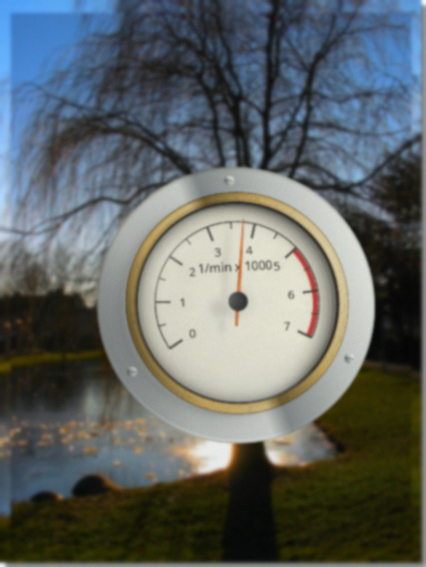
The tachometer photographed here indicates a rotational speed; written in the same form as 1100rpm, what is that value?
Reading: 3750rpm
